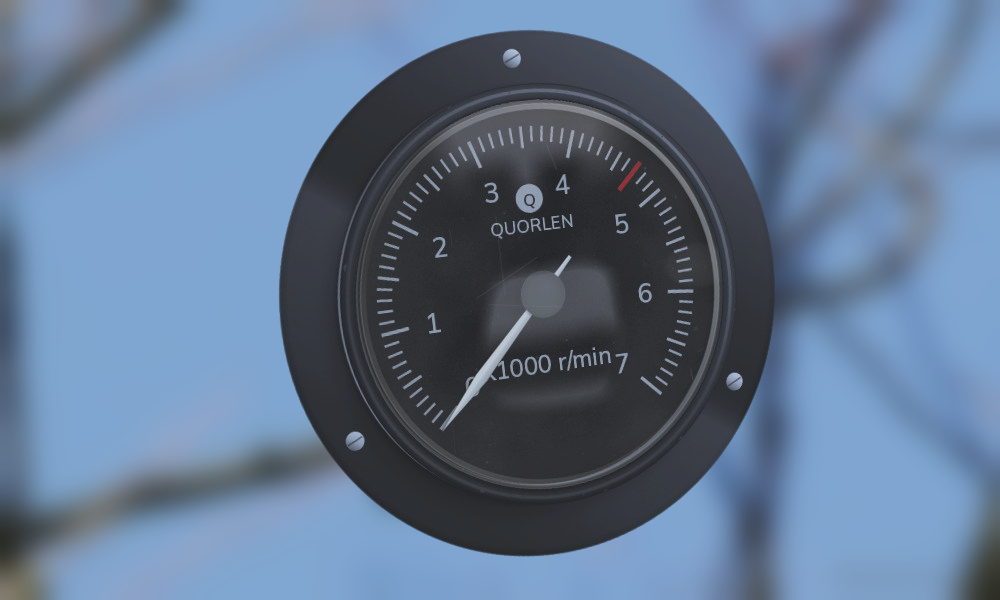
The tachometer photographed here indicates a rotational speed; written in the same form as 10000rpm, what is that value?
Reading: 0rpm
